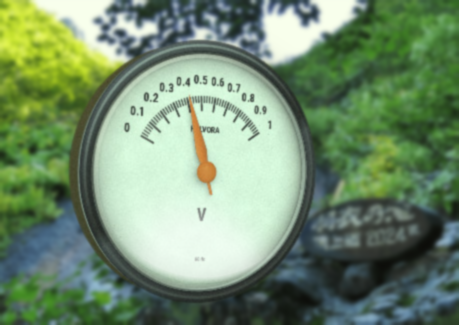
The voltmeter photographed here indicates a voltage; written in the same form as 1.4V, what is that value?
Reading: 0.4V
